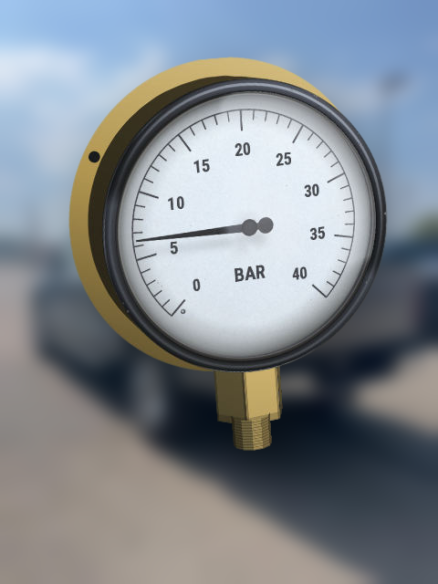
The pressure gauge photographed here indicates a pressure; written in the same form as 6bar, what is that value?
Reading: 6.5bar
